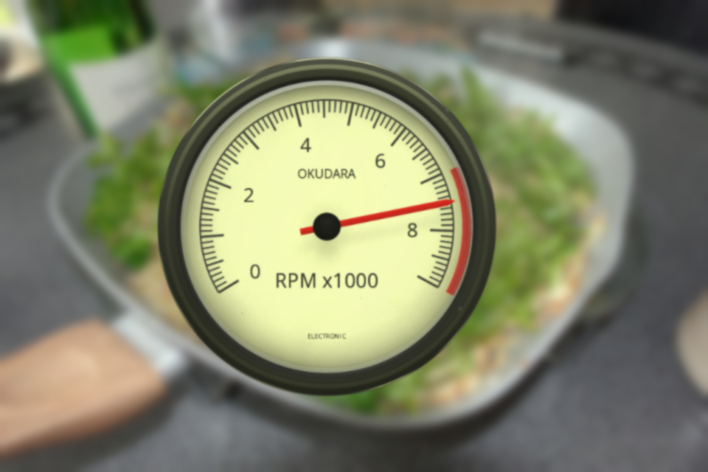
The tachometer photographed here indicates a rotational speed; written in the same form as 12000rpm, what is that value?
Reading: 7500rpm
